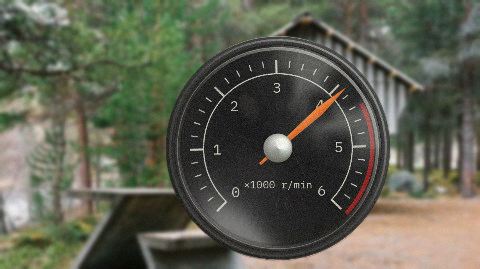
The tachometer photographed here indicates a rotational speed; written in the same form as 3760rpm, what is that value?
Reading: 4100rpm
